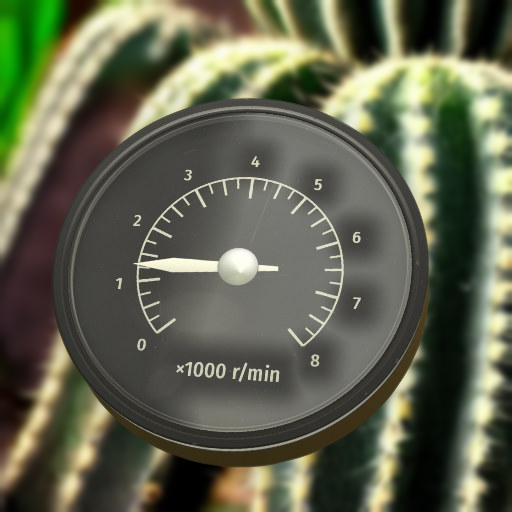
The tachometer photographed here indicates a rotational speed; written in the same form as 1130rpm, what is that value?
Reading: 1250rpm
